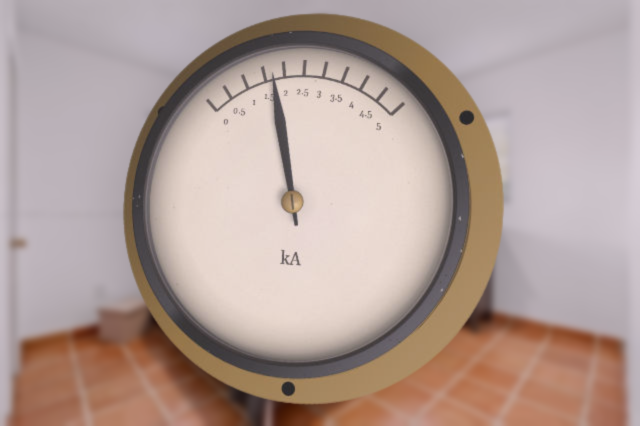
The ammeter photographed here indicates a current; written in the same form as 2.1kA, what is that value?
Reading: 1.75kA
